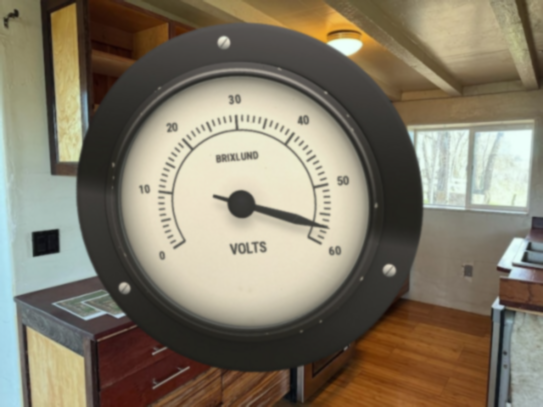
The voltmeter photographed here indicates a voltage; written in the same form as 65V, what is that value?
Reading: 57V
